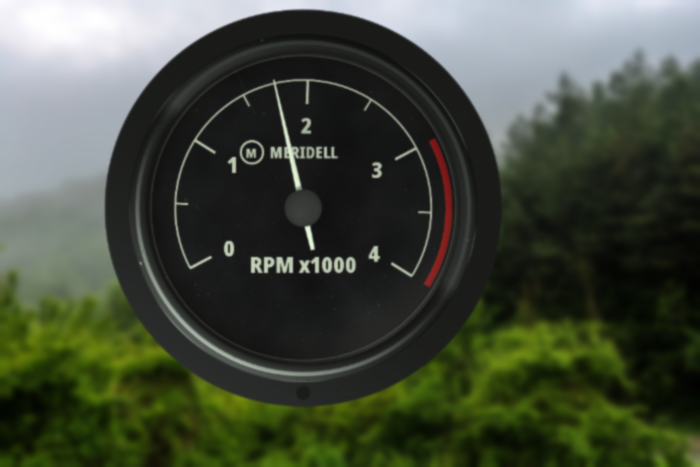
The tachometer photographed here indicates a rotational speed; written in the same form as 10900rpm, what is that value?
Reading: 1750rpm
